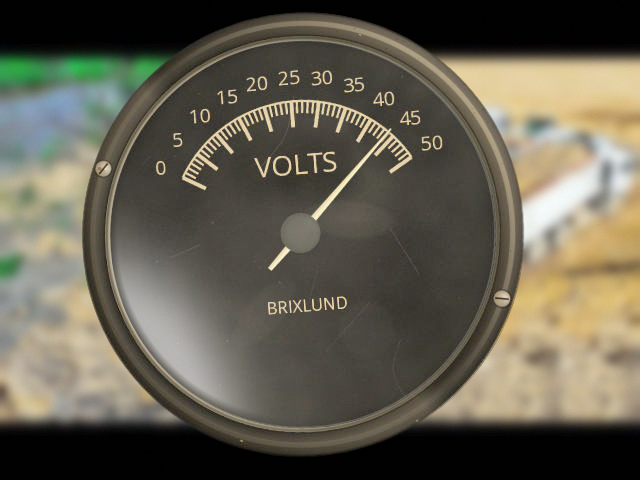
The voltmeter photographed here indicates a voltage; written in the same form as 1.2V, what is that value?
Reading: 44V
